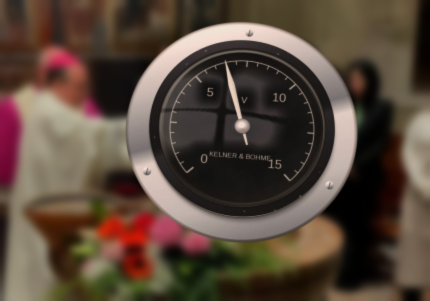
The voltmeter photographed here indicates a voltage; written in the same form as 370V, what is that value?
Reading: 6.5V
